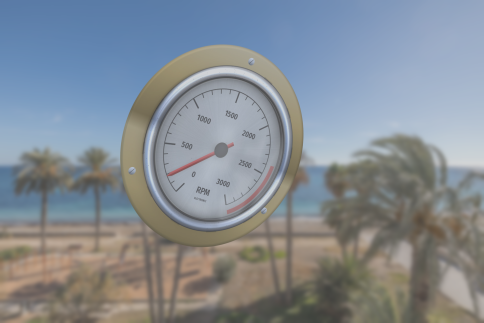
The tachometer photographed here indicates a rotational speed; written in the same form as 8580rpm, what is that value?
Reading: 200rpm
